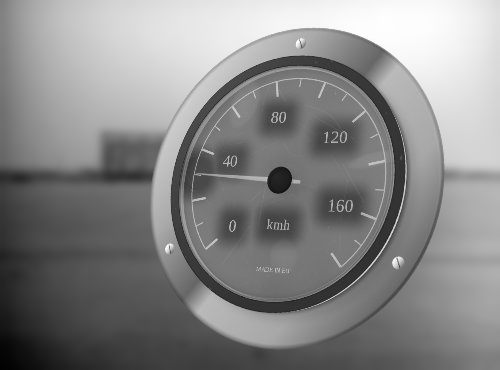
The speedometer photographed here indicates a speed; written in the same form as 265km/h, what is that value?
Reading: 30km/h
